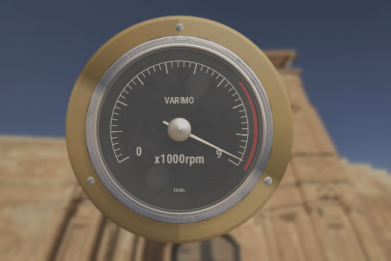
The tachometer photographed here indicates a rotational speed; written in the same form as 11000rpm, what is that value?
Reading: 8800rpm
